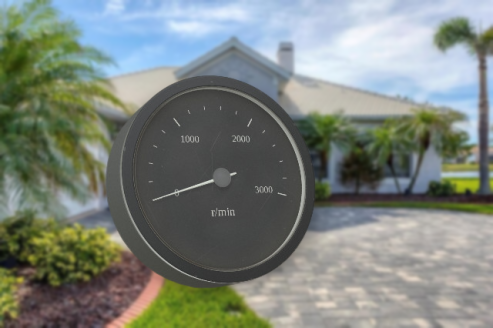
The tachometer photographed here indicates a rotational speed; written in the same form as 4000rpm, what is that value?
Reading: 0rpm
